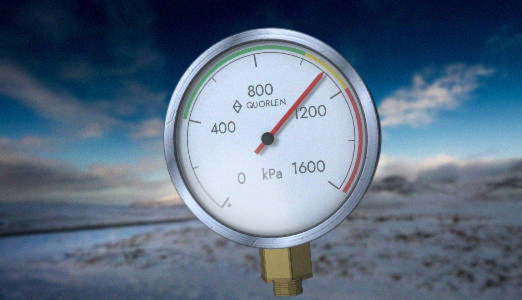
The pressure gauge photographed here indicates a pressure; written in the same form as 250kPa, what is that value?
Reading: 1100kPa
